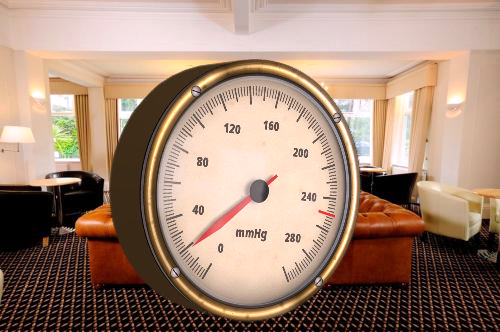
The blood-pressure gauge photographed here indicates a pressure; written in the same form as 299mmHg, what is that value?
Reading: 20mmHg
